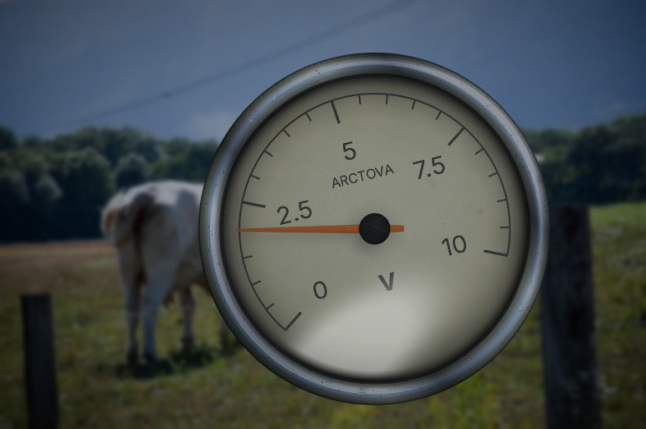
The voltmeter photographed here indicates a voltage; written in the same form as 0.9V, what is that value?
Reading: 2V
